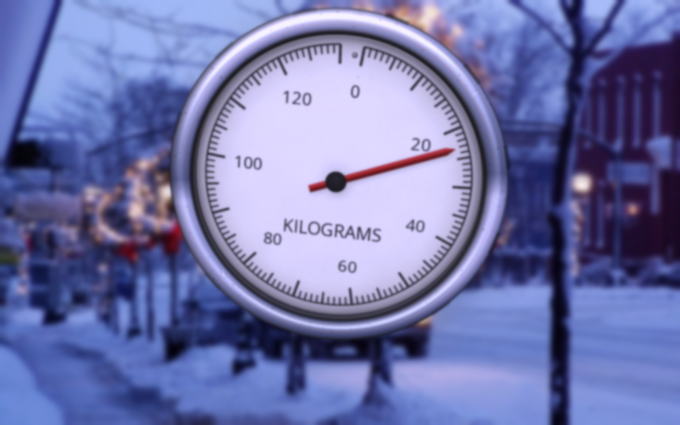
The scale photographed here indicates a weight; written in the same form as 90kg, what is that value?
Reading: 23kg
